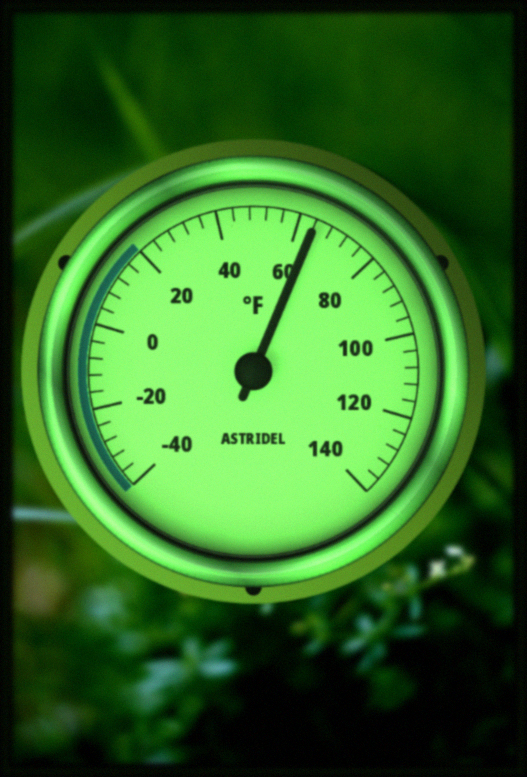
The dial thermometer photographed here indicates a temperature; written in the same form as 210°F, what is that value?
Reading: 64°F
